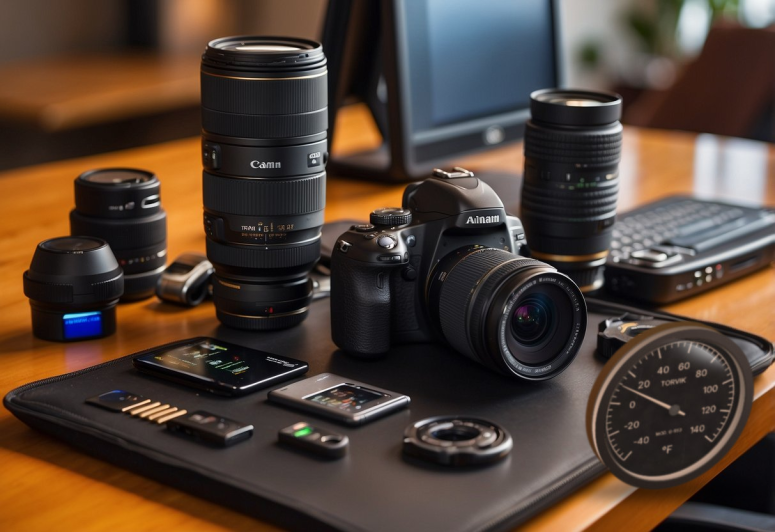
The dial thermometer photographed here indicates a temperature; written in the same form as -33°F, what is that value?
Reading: 12°F
